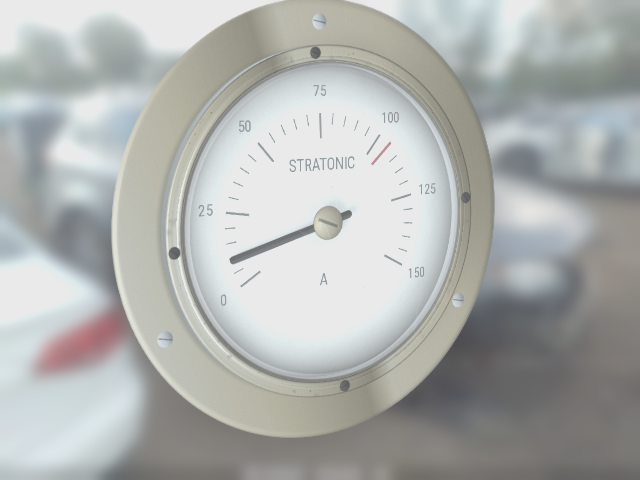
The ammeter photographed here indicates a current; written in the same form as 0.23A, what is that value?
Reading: 10A
